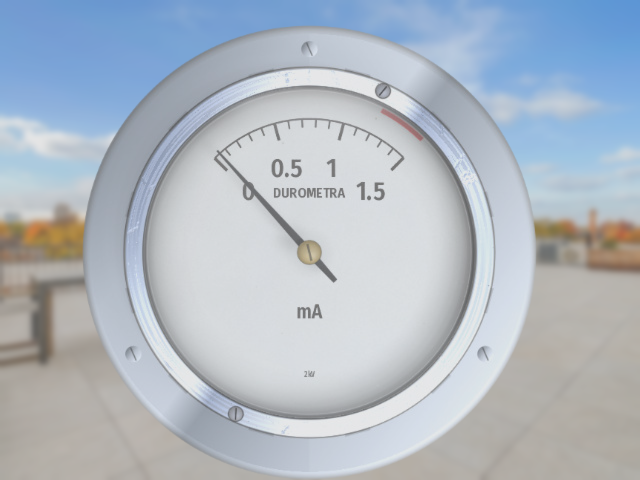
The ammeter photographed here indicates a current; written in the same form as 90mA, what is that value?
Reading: 0.05mA
